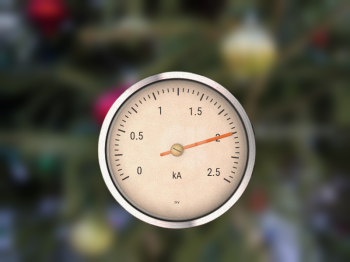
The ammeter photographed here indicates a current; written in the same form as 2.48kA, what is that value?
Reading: 2kA
